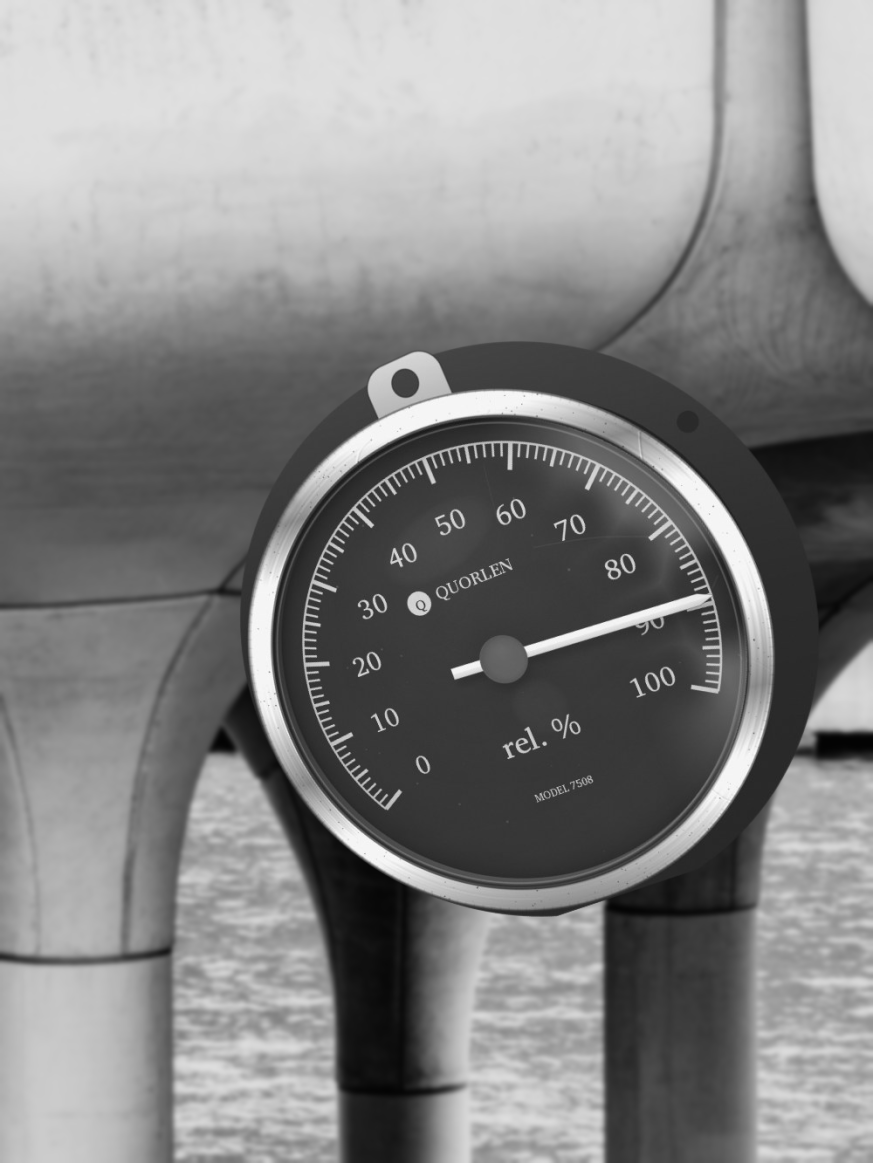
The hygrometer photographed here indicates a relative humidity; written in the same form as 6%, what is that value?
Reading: 89%
